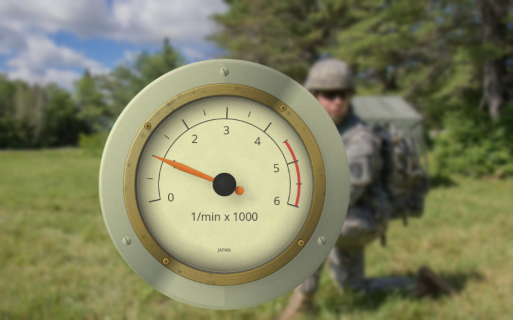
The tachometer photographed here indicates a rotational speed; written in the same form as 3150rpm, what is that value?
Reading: 1000rpm
